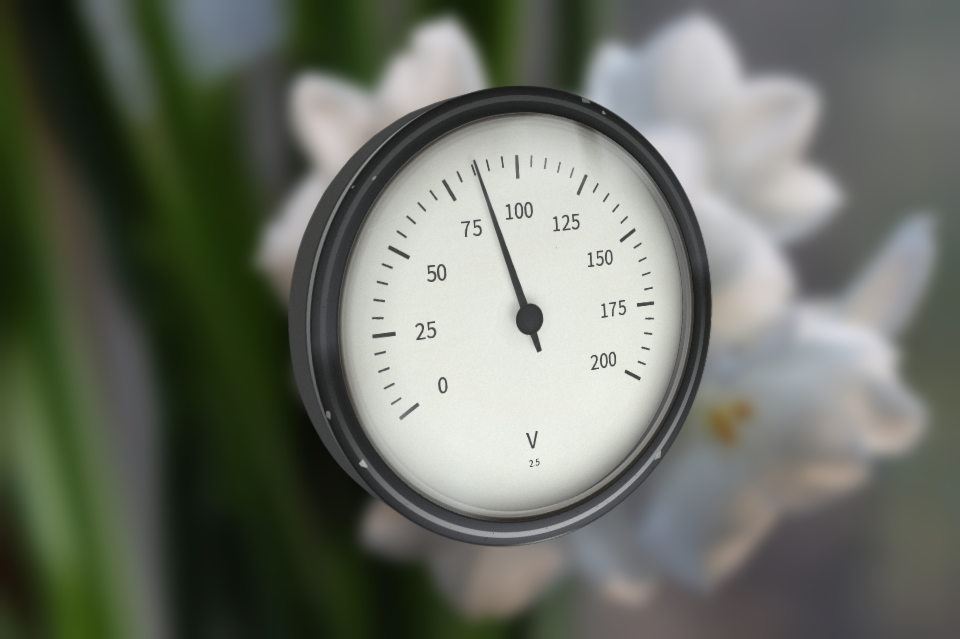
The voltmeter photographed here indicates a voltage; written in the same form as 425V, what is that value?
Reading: 85V
